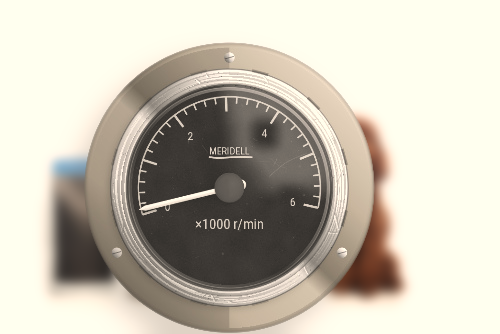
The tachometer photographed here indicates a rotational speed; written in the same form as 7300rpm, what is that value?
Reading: 100rpm
